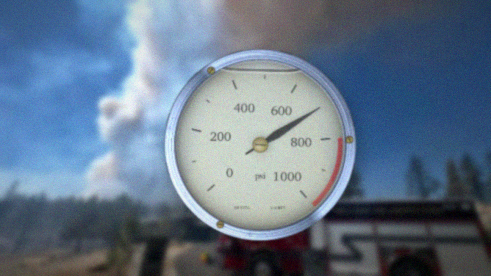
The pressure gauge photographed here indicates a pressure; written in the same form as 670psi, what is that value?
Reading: 700psi
